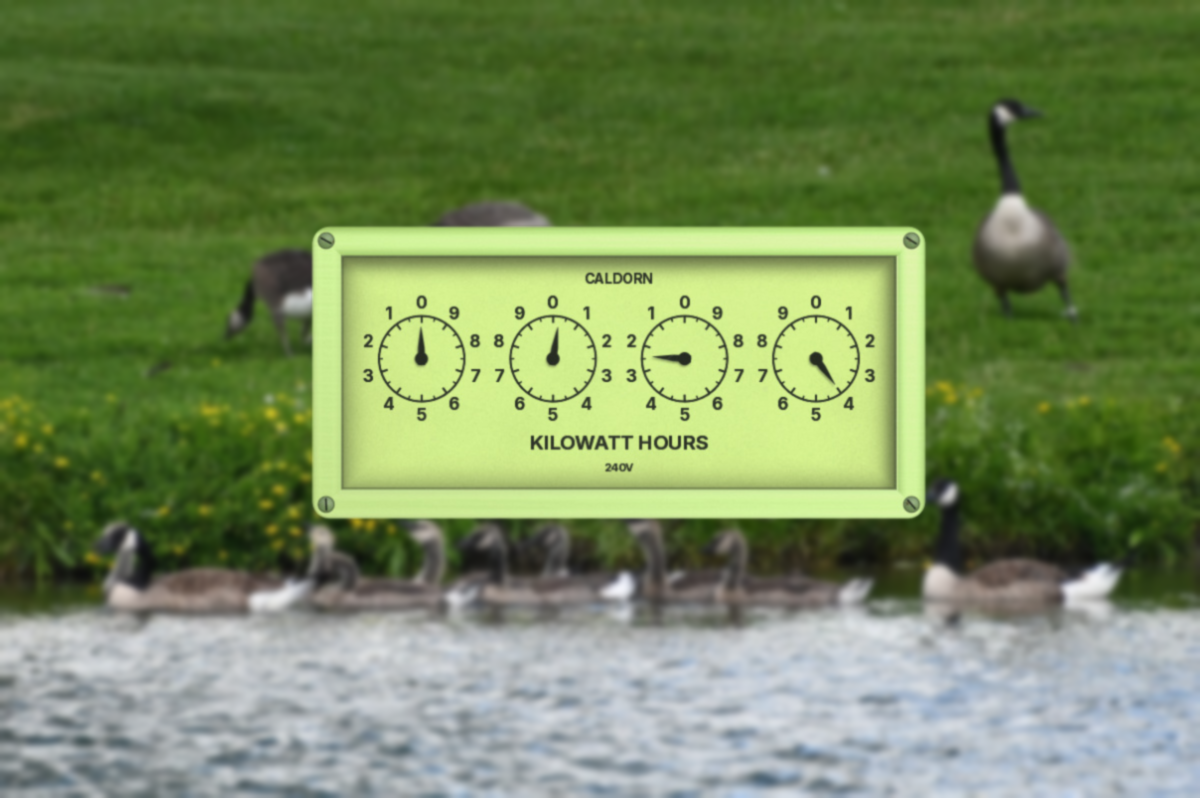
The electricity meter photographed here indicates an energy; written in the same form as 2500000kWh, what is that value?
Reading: 24kWh
